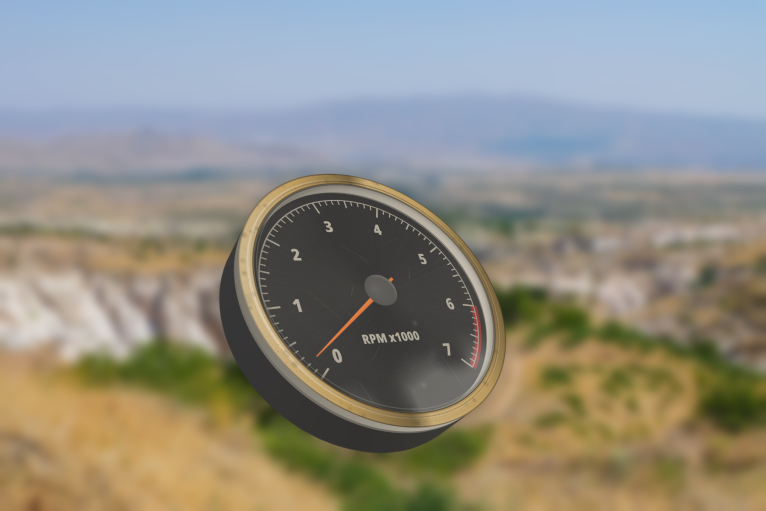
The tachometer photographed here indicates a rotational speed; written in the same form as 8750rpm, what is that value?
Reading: 200rpm
